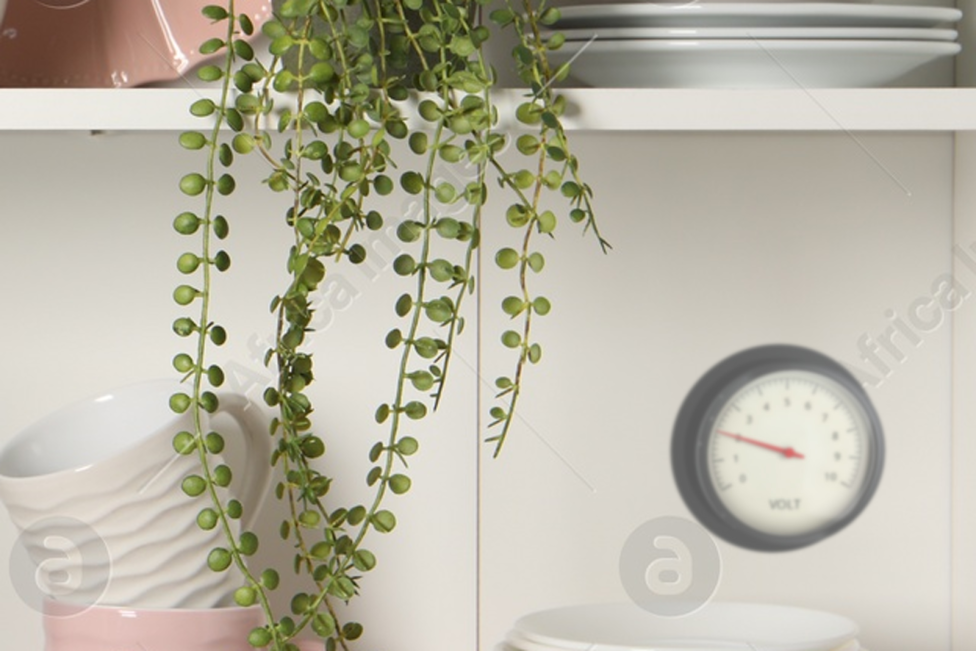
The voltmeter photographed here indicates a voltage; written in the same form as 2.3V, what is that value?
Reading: 2V
